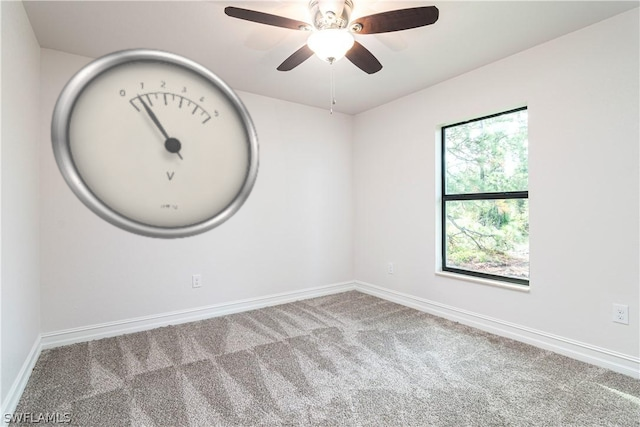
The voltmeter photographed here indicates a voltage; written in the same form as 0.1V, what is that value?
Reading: 0.5V
